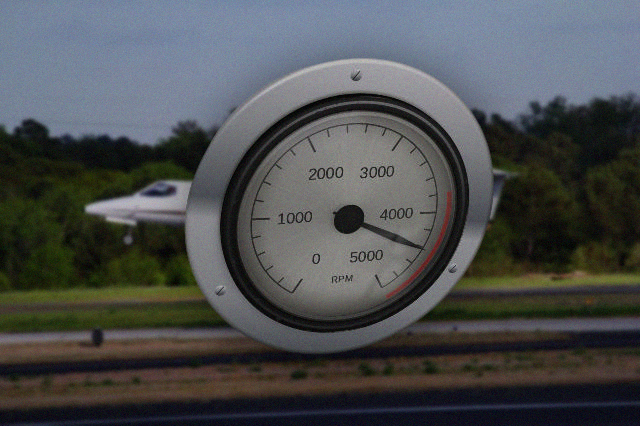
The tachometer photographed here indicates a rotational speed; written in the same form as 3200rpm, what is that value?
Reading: 4400rpm
